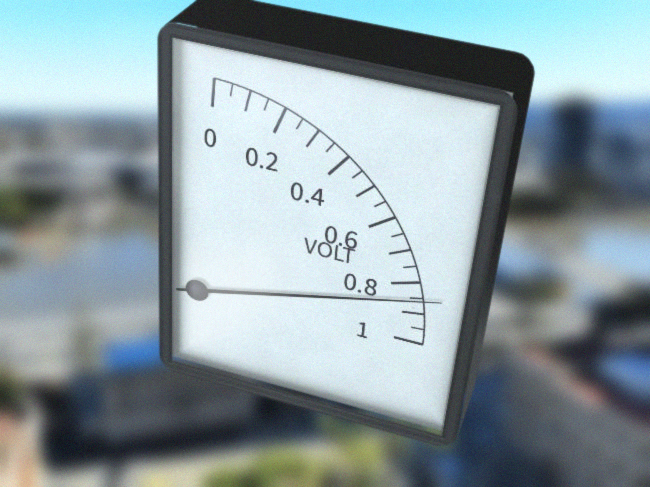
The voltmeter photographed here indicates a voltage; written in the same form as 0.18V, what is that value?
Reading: 0.85V
